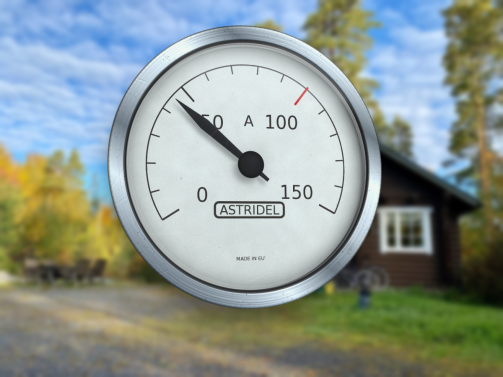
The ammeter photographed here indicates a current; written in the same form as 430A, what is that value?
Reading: 45A
